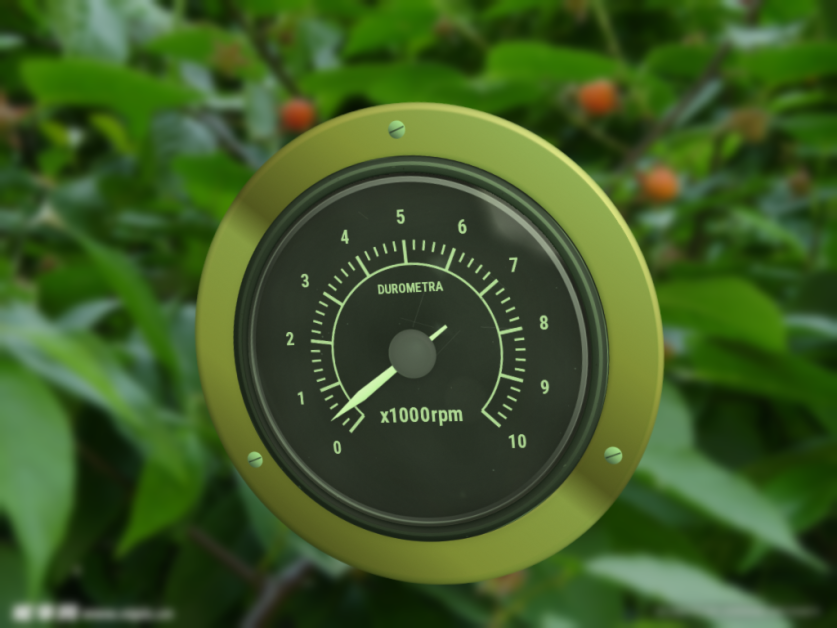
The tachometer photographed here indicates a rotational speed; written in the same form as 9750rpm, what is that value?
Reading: 400rpm
